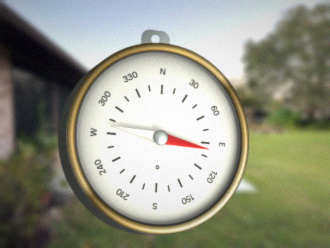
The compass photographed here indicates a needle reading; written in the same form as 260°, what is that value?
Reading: 97.5°
